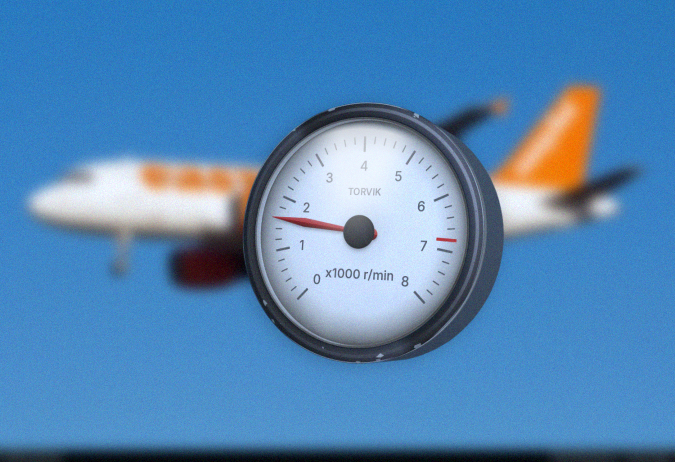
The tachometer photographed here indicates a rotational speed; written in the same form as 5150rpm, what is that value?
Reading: 1600rpm
